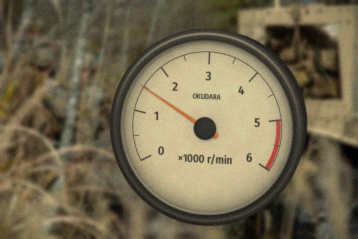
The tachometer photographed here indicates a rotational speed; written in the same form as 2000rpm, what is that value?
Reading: 1500rpm
